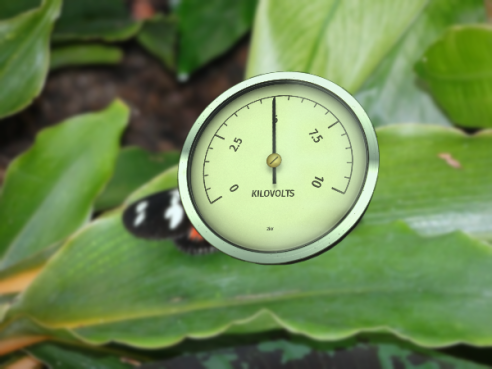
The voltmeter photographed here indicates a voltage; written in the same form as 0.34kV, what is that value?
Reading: 5kV
